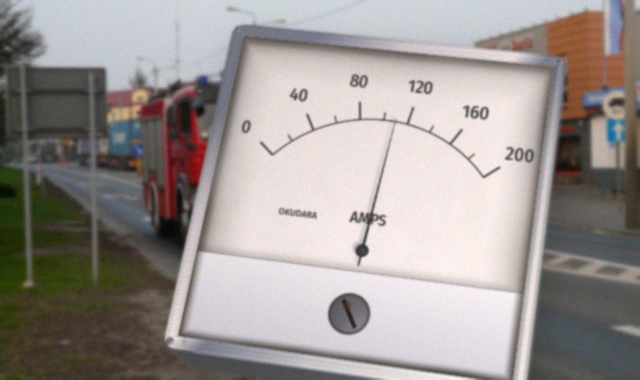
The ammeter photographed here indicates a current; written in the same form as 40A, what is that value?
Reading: 110A
